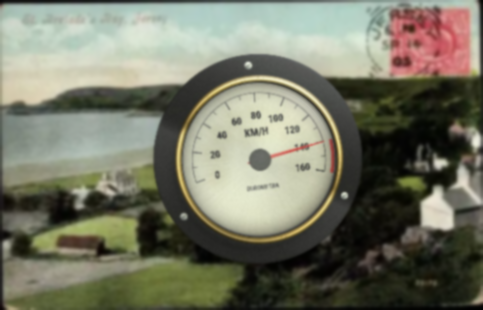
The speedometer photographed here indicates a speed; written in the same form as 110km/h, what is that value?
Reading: 140km/h
